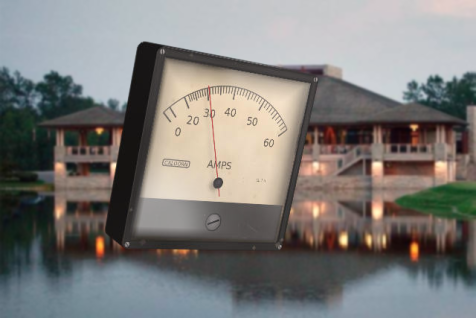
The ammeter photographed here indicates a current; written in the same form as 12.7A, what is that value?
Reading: 30A
